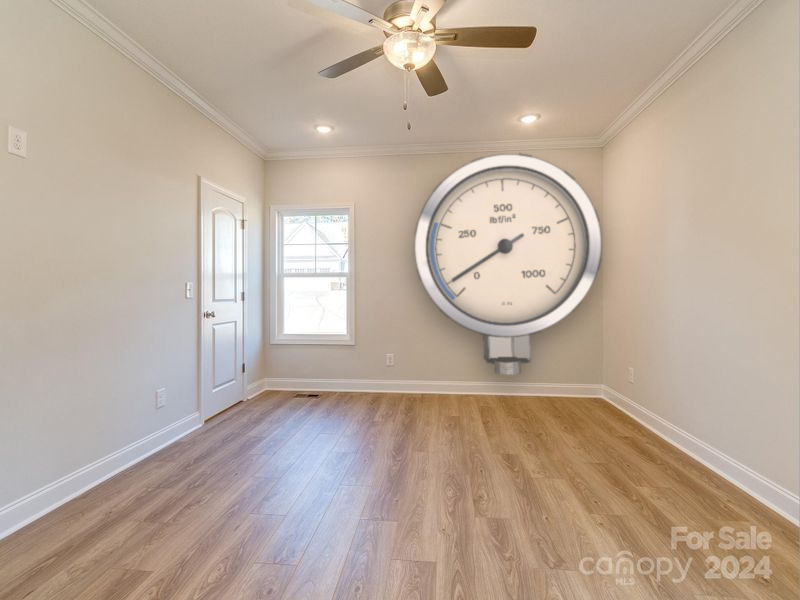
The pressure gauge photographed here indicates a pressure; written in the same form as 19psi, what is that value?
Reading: 50psi
